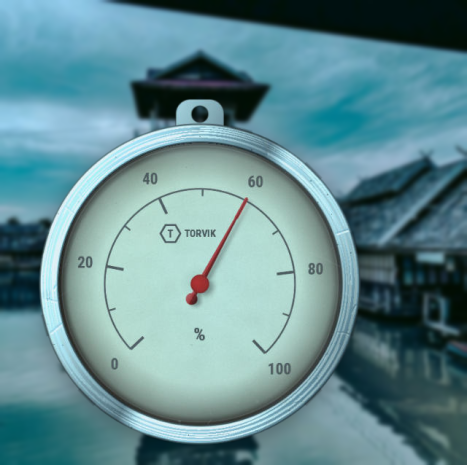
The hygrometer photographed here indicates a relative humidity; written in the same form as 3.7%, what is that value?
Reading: 60%
